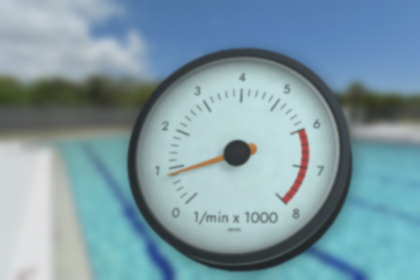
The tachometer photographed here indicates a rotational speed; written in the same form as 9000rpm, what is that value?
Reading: 800rpm
